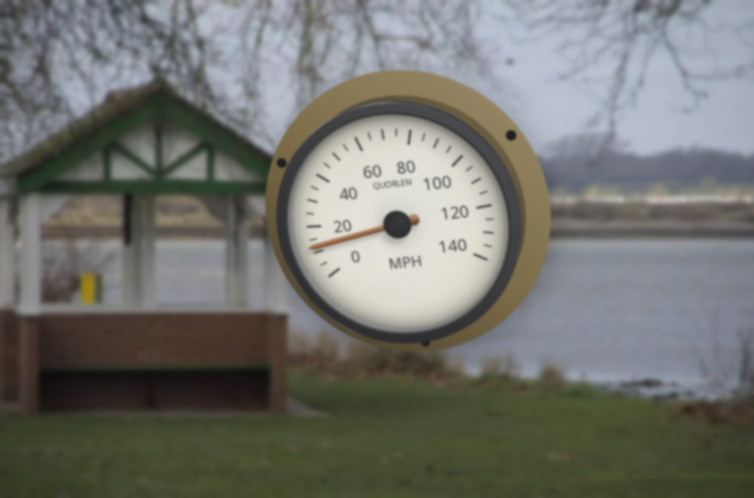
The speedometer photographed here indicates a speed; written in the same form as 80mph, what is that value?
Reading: 12.5mph
